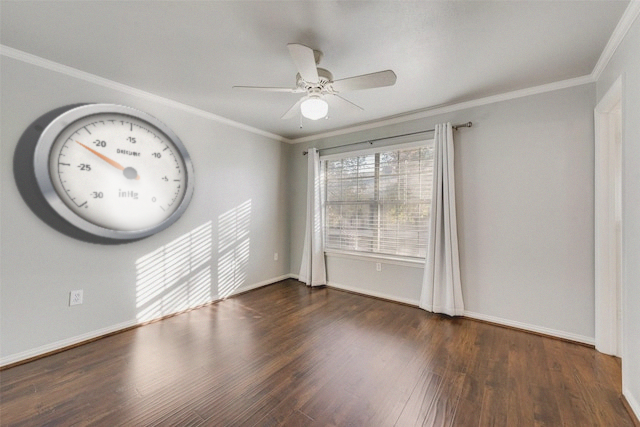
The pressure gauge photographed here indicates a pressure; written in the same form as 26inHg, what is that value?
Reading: -22inHg
